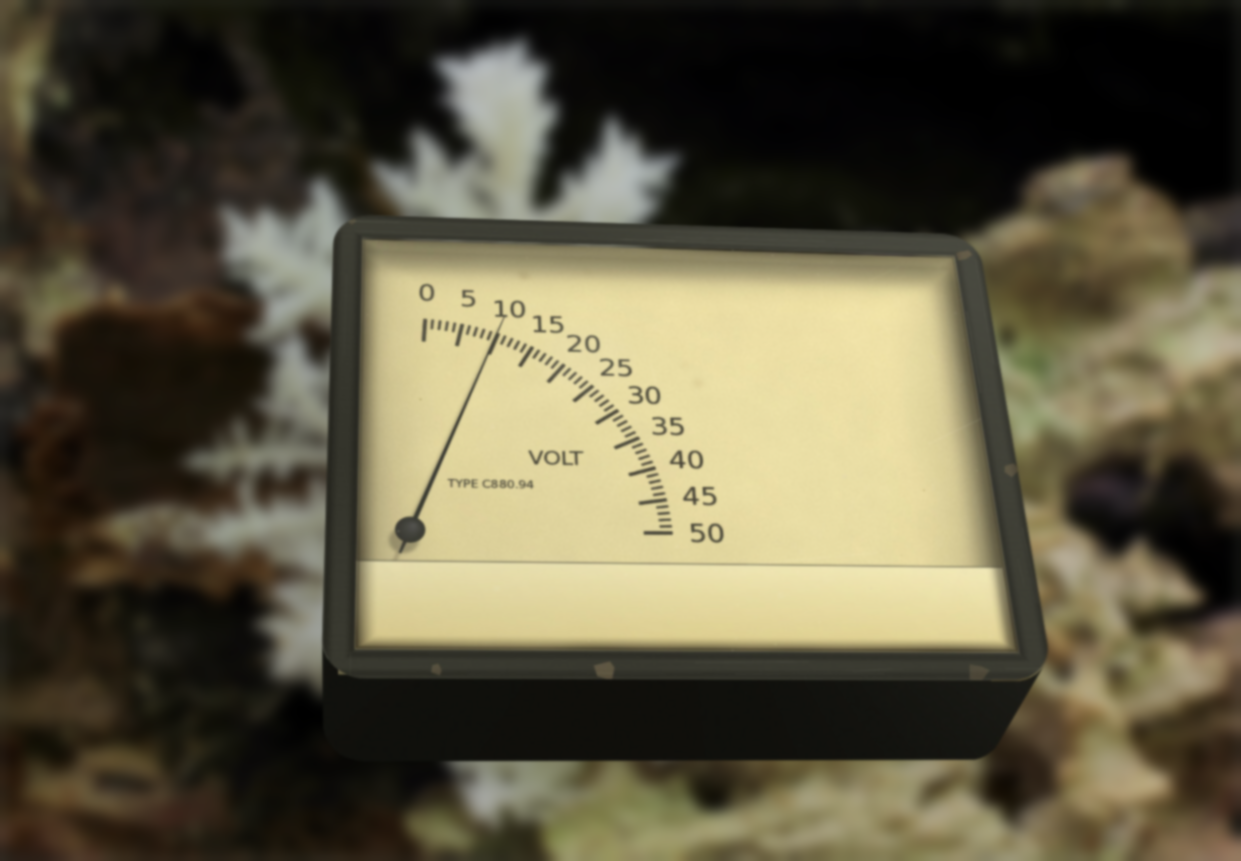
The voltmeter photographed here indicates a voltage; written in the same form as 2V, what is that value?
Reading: 10V
